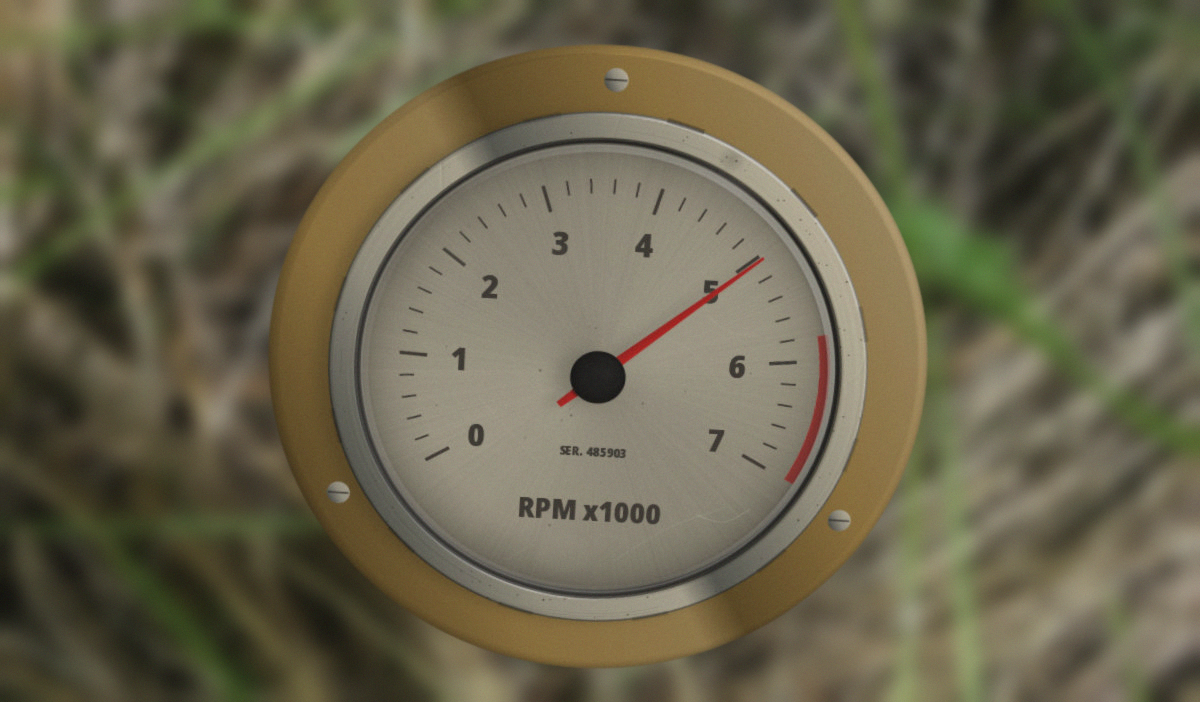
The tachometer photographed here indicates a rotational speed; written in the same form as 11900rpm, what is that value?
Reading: 5000rpm
